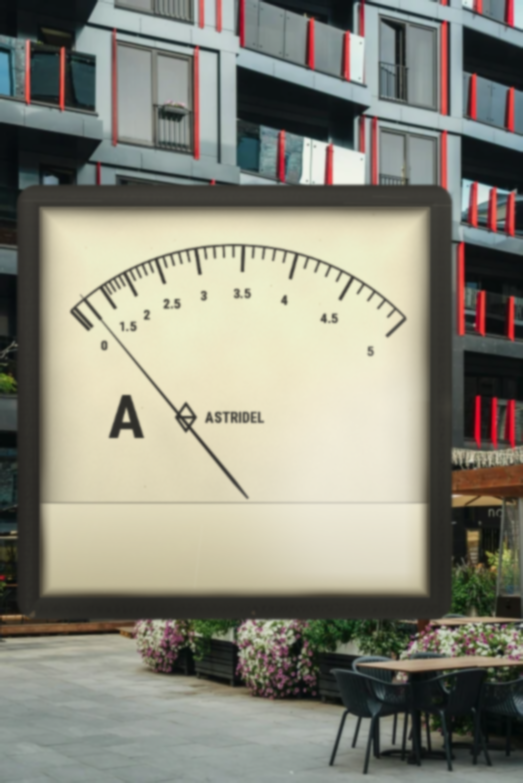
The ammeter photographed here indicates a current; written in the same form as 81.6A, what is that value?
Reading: 1A
